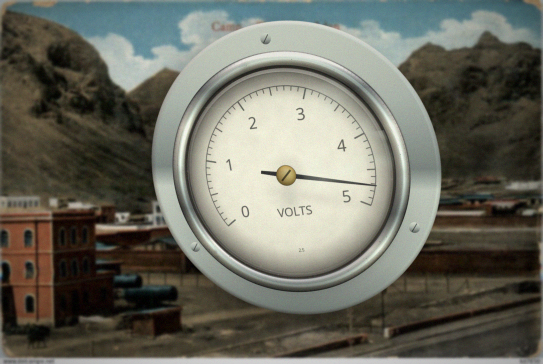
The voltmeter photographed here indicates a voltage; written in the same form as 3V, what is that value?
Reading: 4.7V
